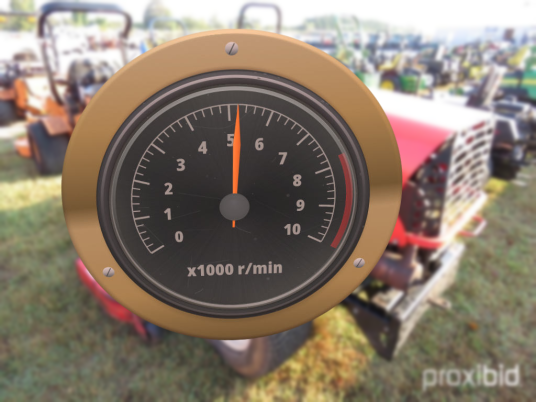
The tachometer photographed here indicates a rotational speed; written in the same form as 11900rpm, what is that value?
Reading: 5200rpm
